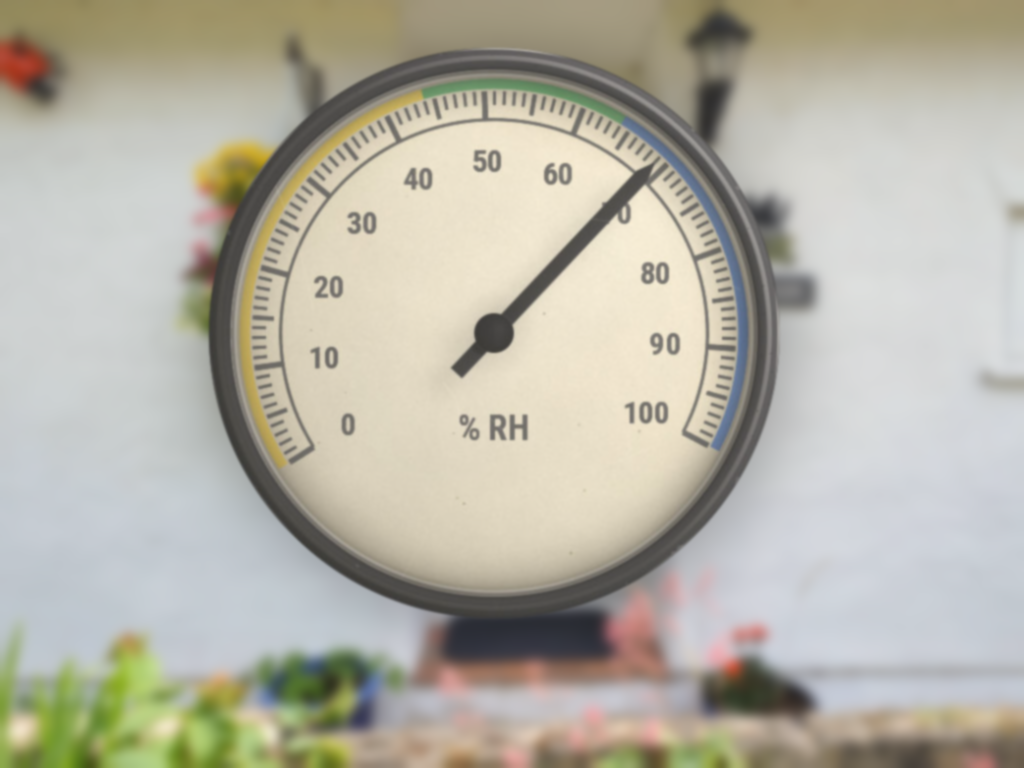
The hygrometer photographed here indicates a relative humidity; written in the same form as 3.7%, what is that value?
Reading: 69%
